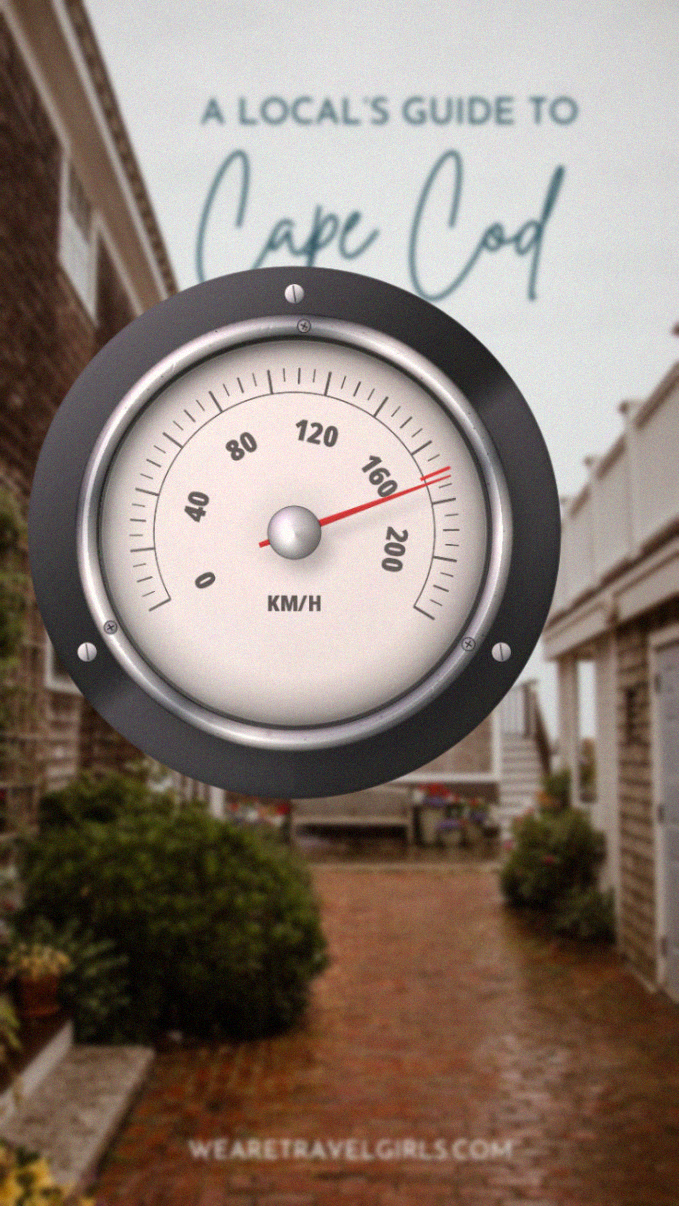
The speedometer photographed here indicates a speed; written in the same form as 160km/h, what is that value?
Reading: 172.5km/h
